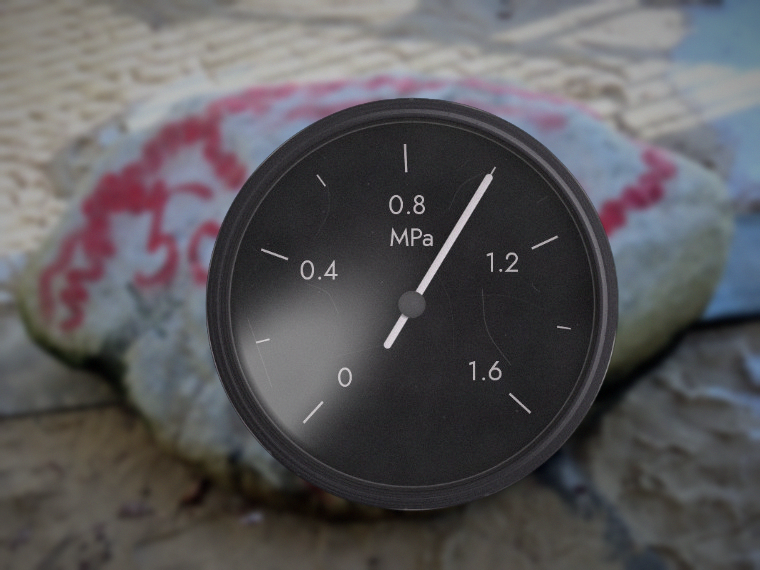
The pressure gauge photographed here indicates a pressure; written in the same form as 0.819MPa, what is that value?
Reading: 1MPa
